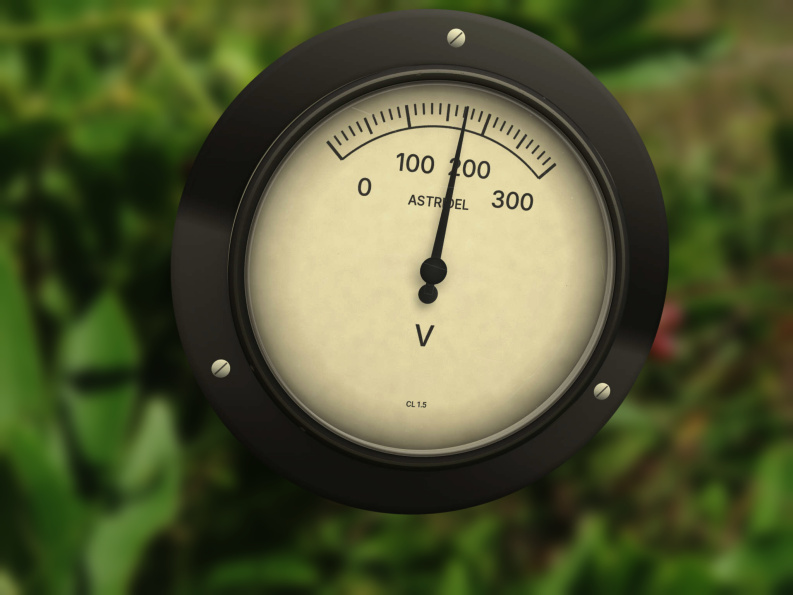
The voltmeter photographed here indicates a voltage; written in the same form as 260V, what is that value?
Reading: 170V
